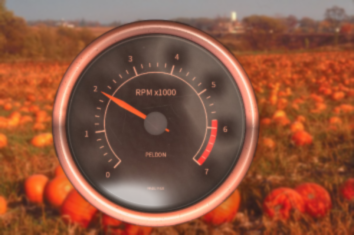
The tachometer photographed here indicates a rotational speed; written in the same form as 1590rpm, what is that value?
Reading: 2000rpm
